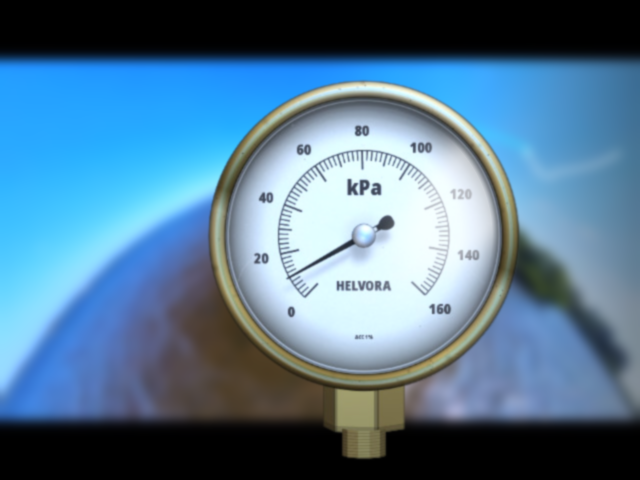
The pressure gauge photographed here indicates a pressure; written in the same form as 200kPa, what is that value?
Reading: 10kPa
